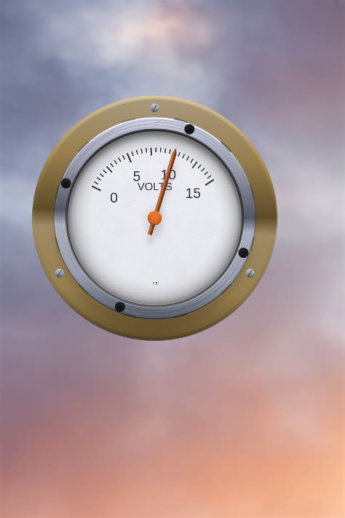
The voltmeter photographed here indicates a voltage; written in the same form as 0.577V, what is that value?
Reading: 10V
